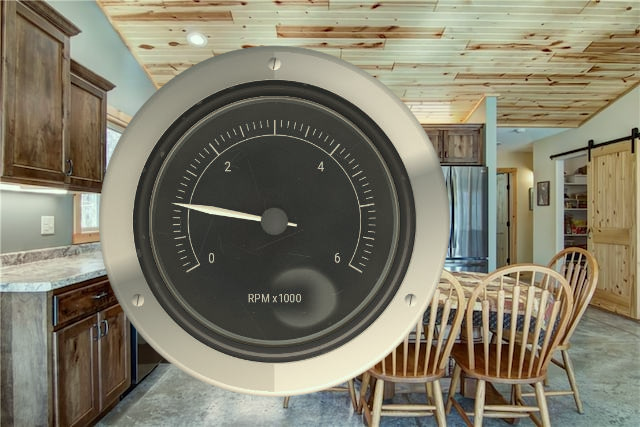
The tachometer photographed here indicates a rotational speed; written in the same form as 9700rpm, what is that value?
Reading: 1000rpm
